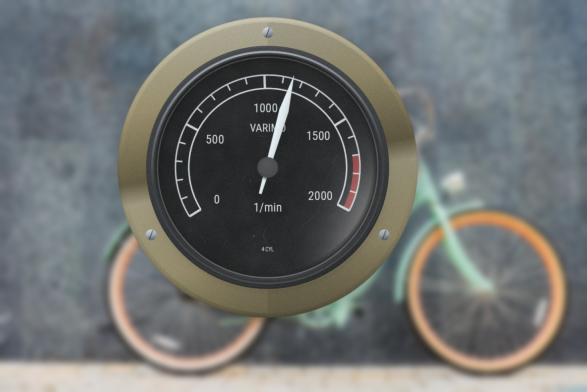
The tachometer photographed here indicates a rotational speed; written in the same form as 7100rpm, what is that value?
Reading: 1150rpm
